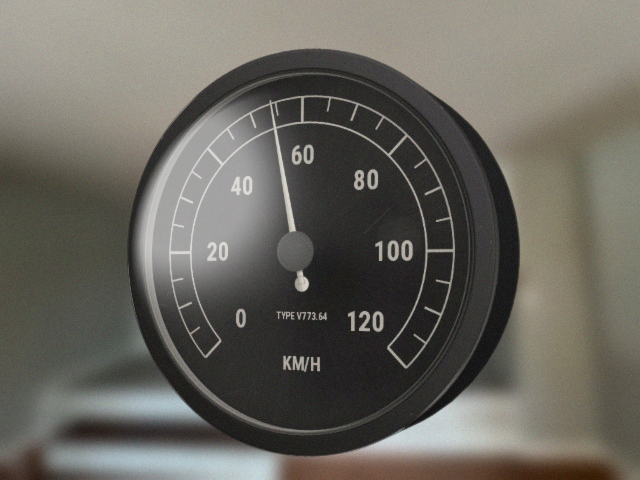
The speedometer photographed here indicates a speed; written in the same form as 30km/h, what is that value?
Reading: 55km/h
